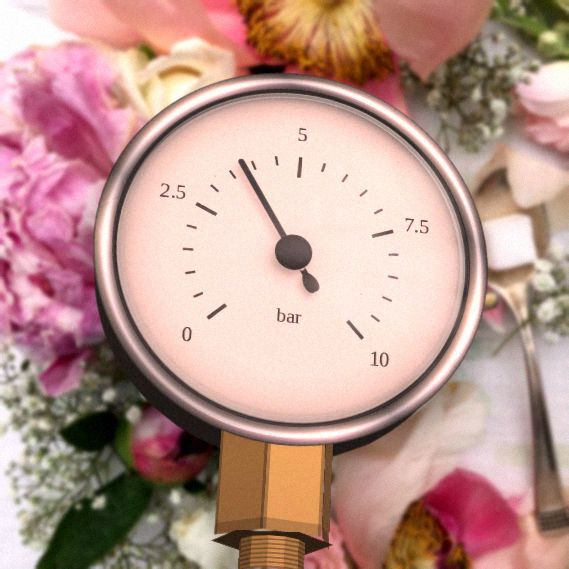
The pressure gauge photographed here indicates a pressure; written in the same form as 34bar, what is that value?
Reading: 3.75bar
